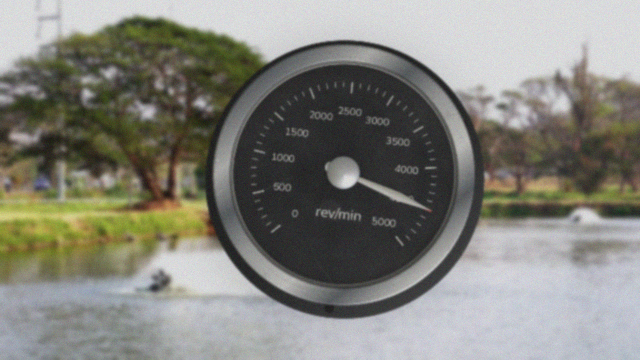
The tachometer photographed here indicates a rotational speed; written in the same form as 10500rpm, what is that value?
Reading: 4500rpm
